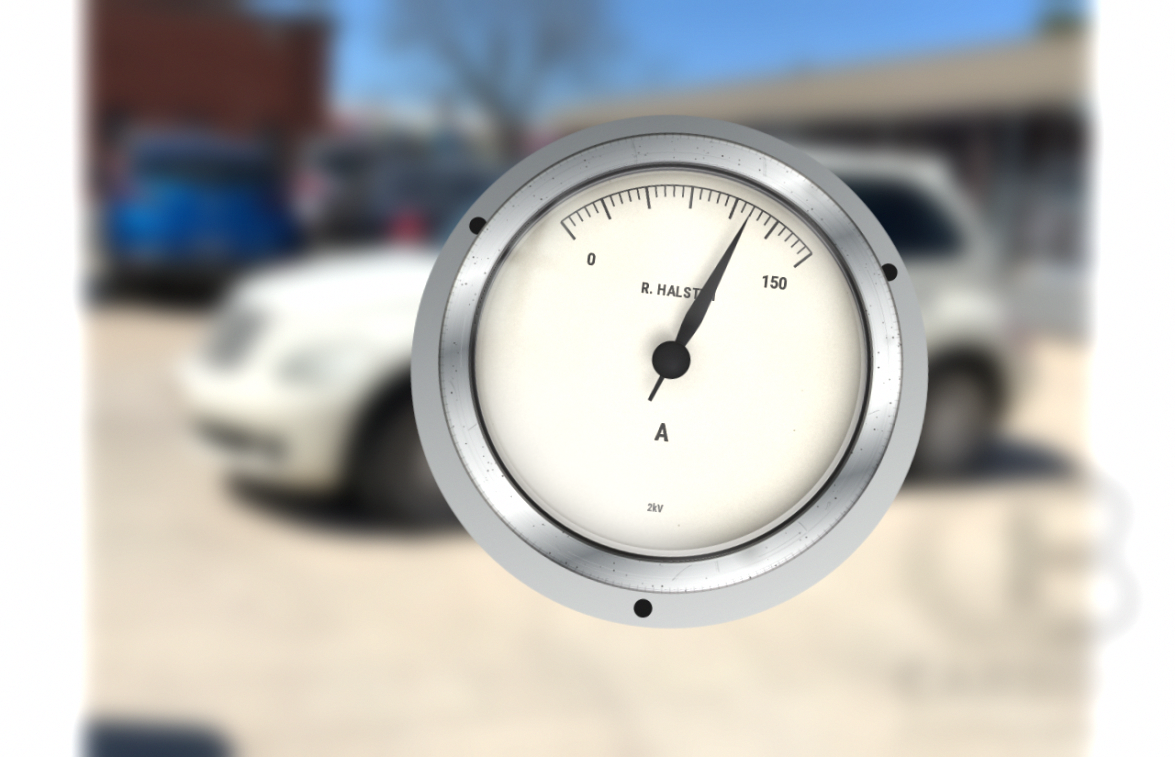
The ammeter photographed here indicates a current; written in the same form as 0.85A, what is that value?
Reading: 110A
